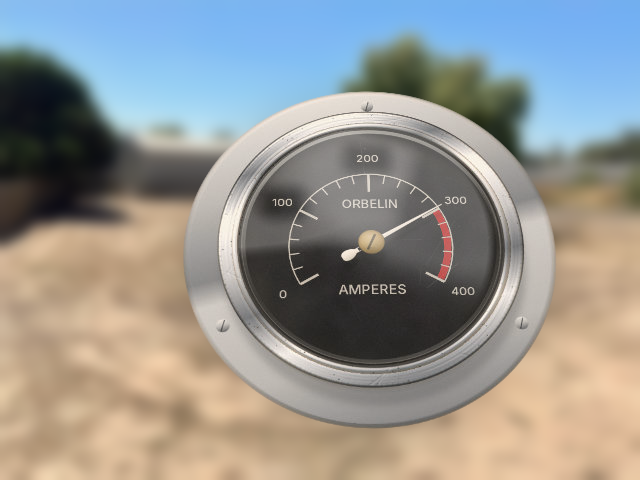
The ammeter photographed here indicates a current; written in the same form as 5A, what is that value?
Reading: 300A
